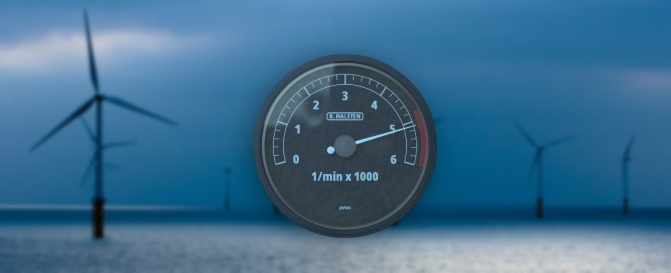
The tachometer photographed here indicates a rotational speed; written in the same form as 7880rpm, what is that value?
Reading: 5100rpm
